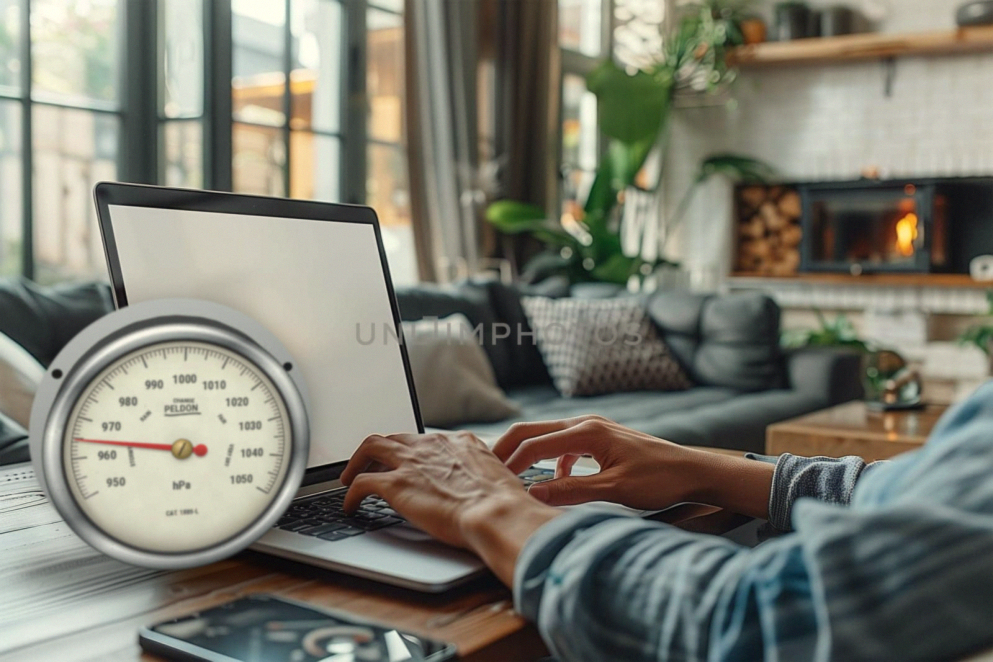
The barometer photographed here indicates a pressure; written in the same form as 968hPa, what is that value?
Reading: 965hPa
